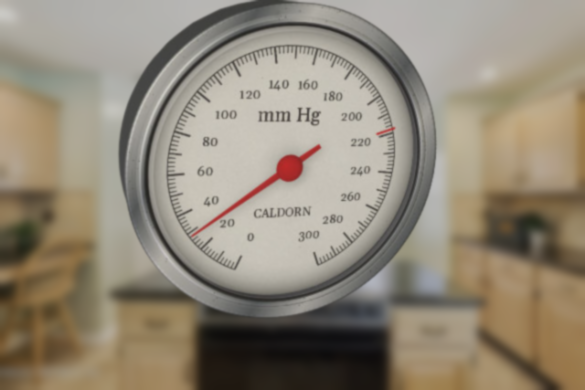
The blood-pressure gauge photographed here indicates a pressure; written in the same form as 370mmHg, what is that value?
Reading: 30mmHg
